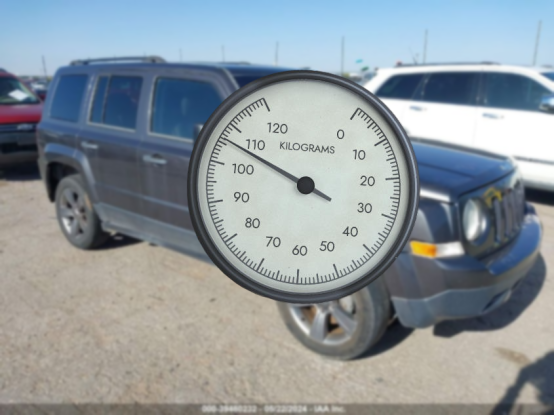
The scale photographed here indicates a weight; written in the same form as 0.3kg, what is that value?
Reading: 106kg
